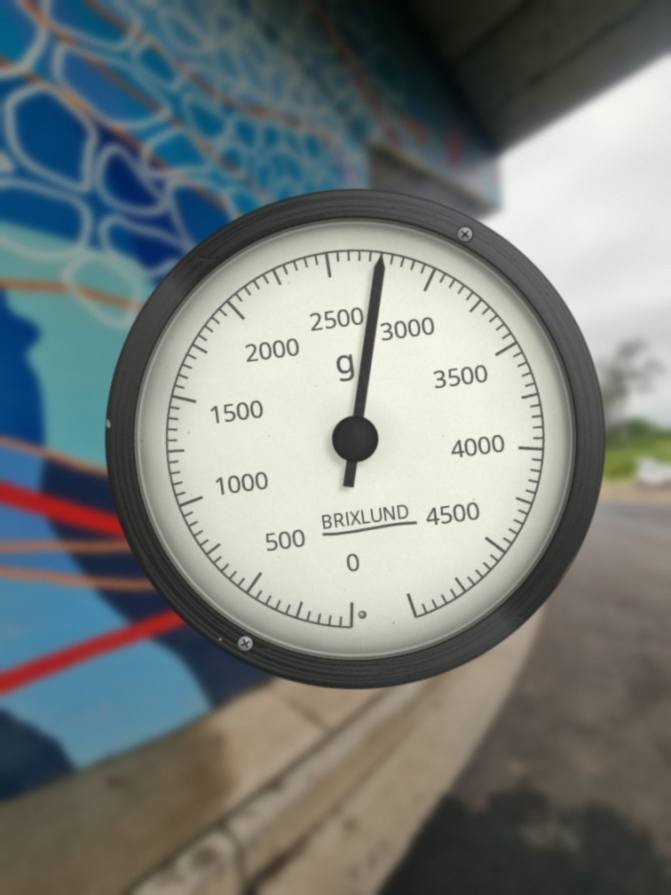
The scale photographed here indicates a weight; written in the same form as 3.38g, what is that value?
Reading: 2750g
